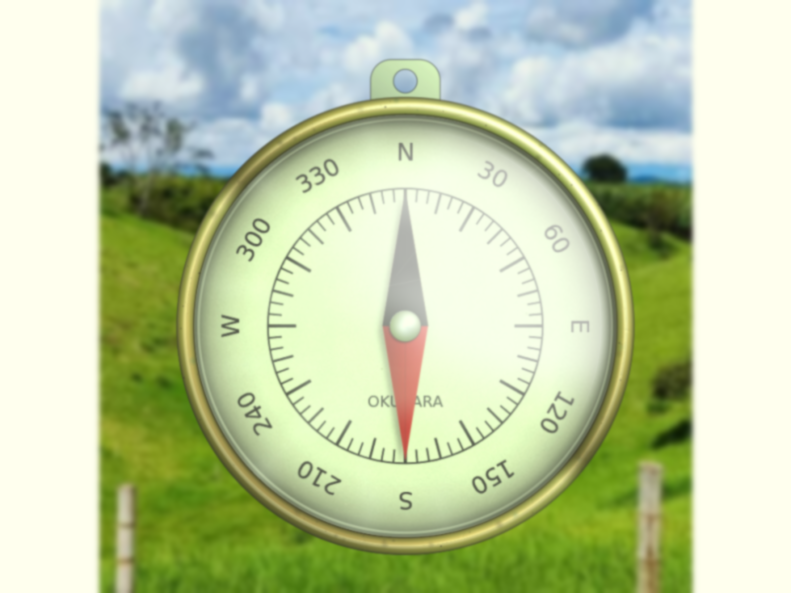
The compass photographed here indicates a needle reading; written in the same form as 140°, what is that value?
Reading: 180°
